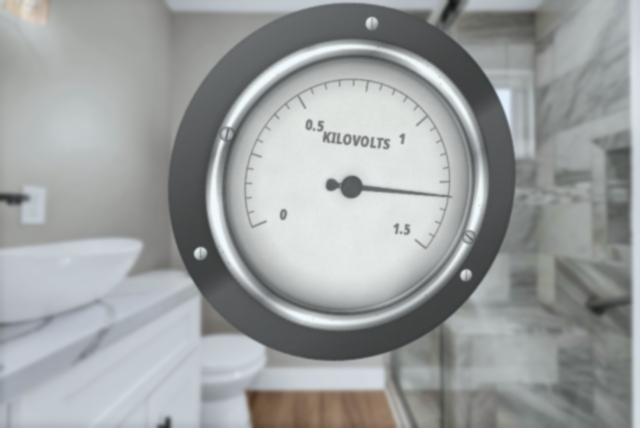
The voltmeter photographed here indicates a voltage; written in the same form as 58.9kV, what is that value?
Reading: 1.3kV
